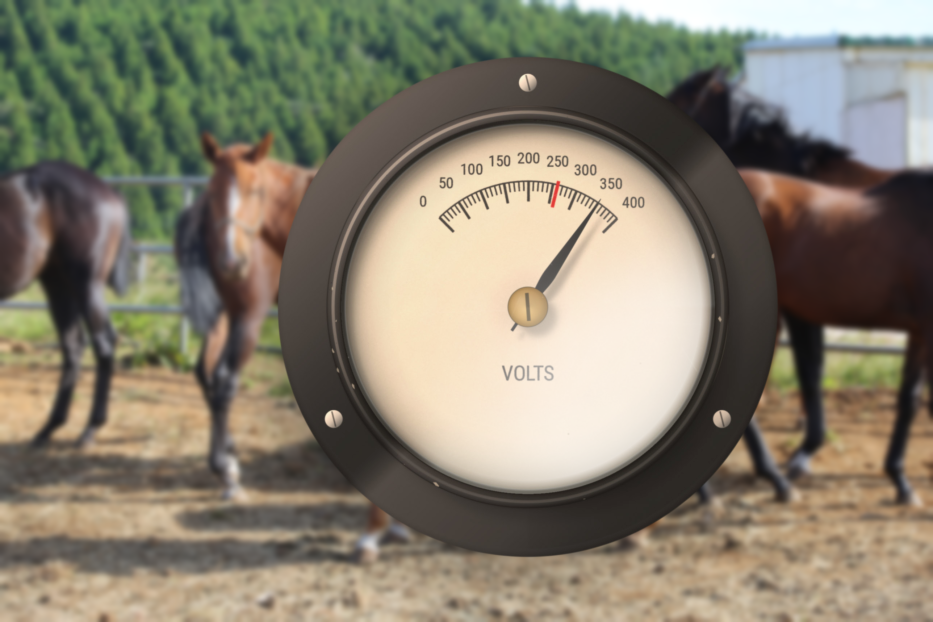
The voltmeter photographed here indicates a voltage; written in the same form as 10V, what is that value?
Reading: 350V
